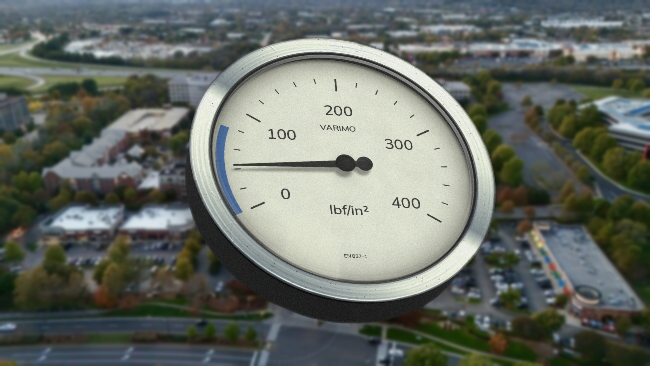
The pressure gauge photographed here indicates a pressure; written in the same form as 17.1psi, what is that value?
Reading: 40psi
